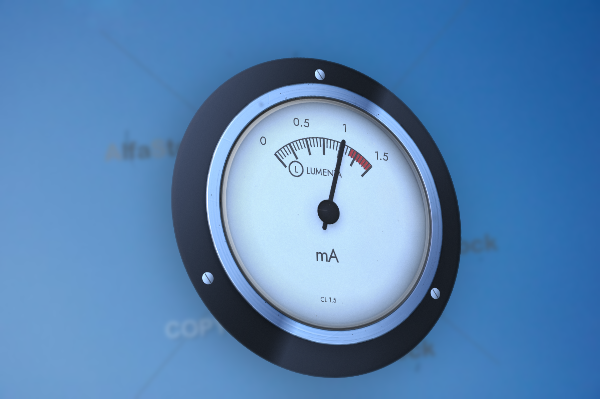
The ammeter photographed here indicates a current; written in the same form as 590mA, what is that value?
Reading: 1mA
